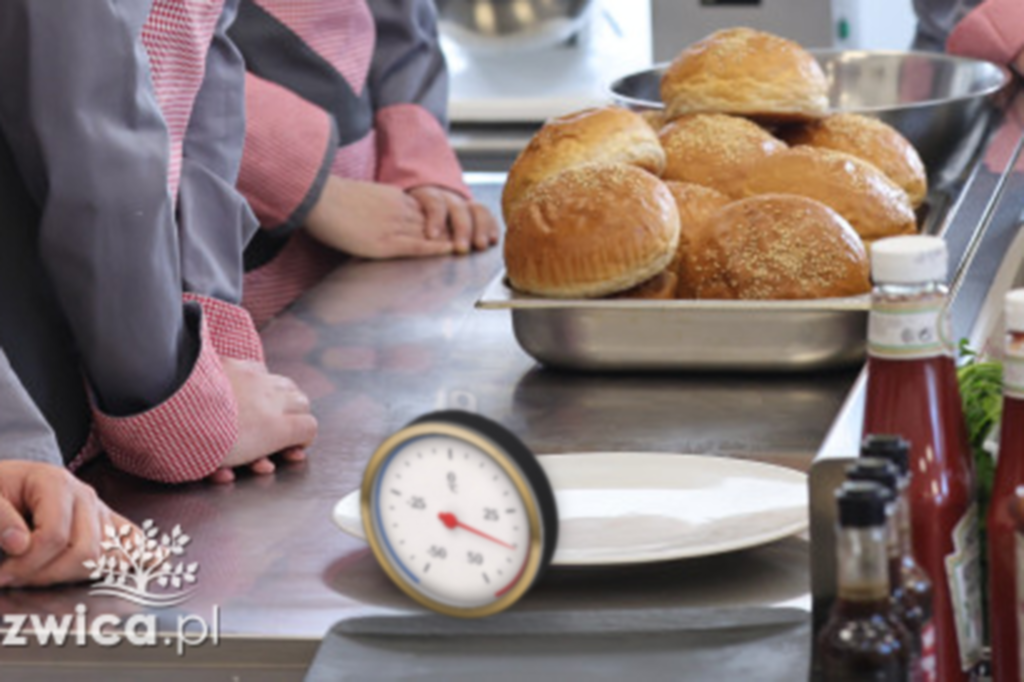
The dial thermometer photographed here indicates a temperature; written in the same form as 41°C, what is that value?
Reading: 35°C
